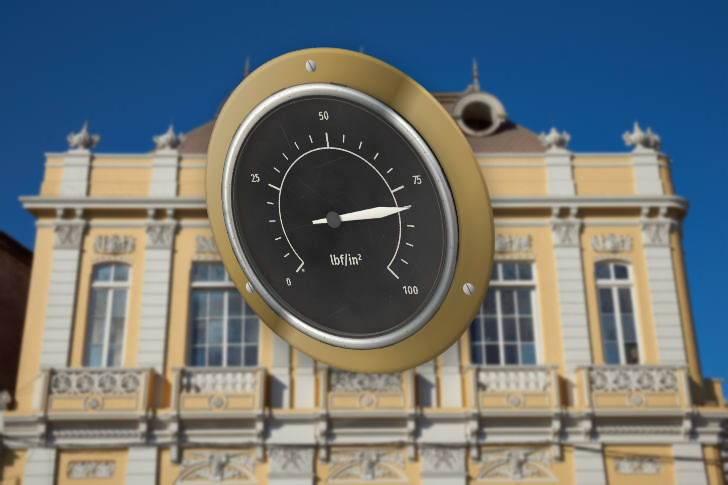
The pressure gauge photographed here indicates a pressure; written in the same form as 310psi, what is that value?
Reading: 80psi
